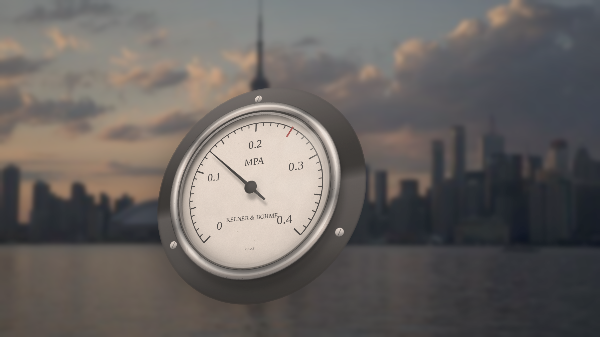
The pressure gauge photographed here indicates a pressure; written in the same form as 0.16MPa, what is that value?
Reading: 0.13MPa
